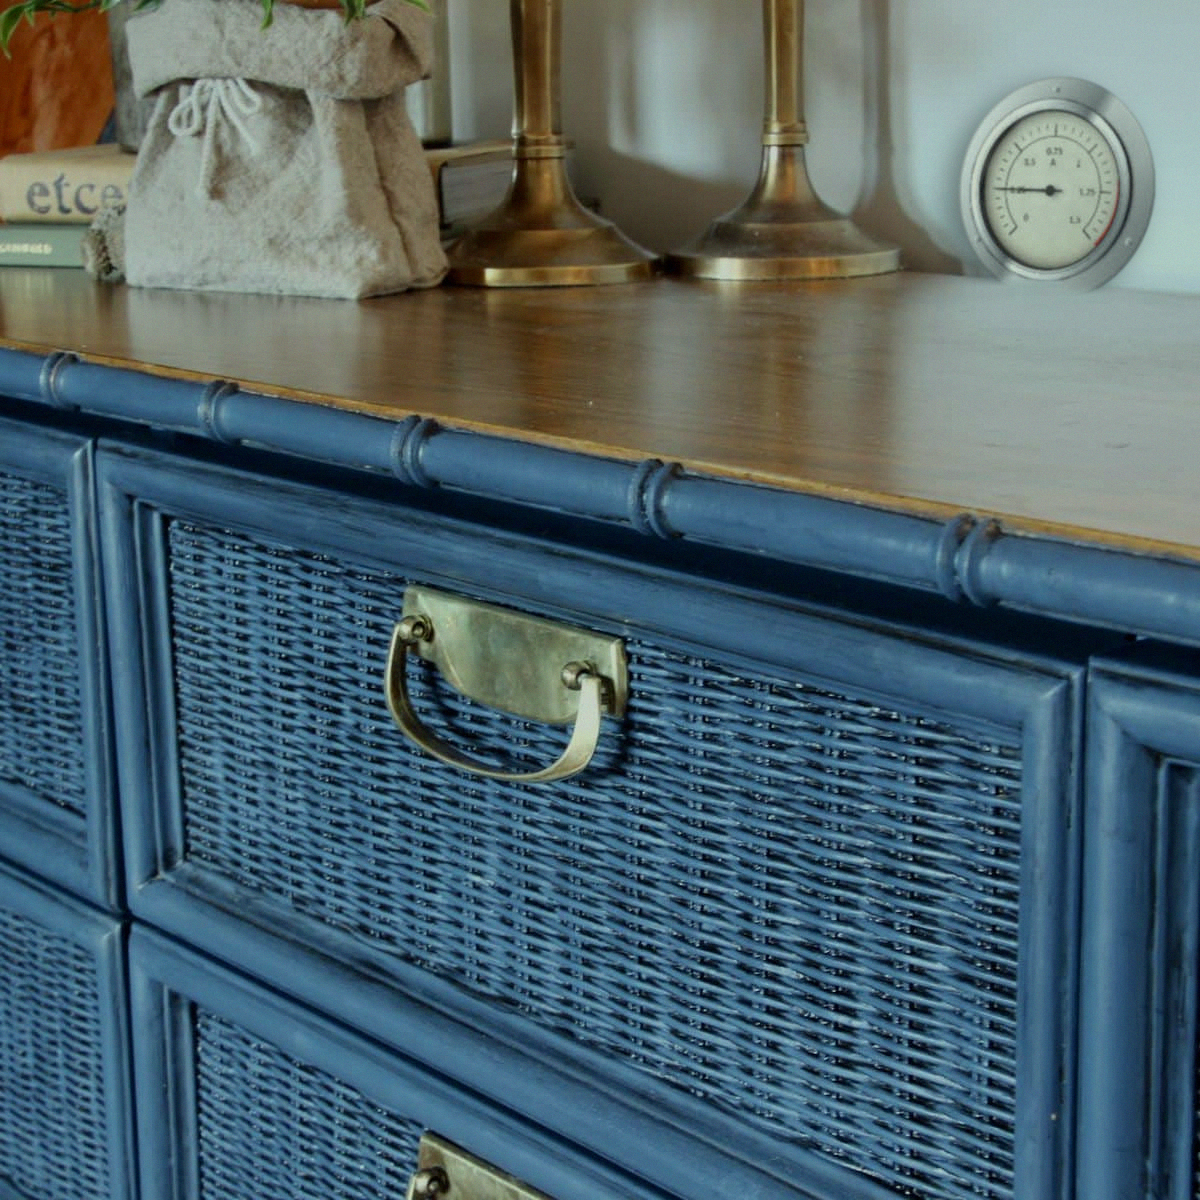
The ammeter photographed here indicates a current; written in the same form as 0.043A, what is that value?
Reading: 0.25A
